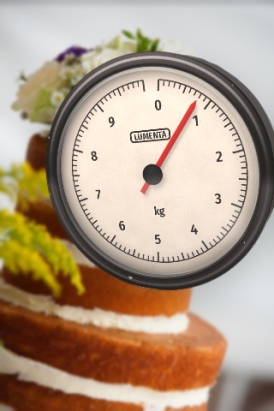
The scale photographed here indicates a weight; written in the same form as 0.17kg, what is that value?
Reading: 0.8kg
